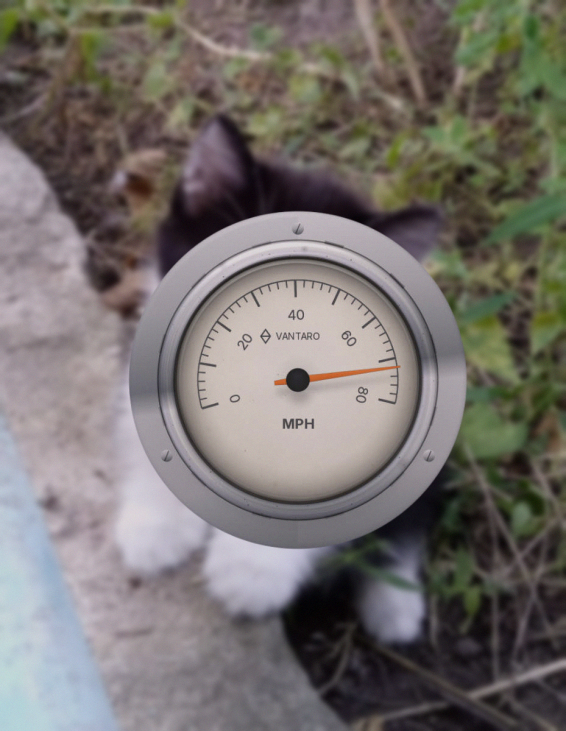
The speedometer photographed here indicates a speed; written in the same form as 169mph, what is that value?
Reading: 72mph
